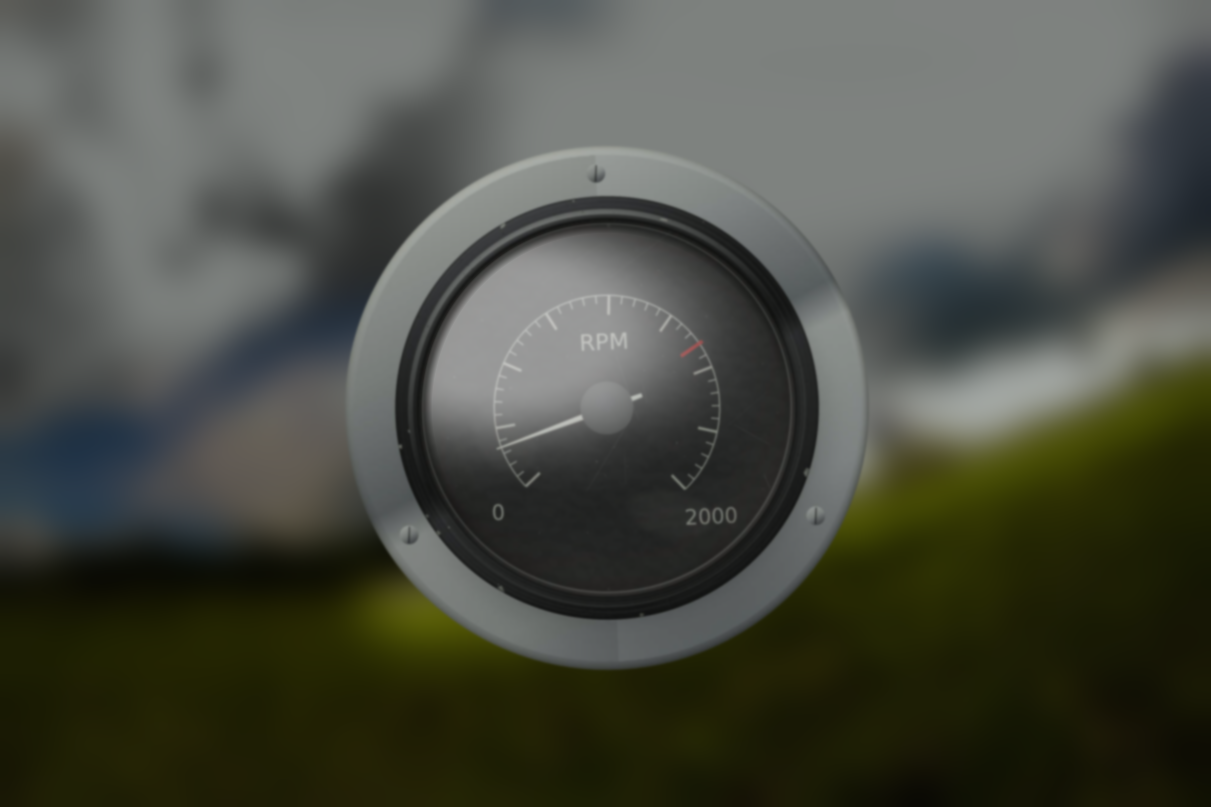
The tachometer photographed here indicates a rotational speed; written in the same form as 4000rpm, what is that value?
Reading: 175rpm
